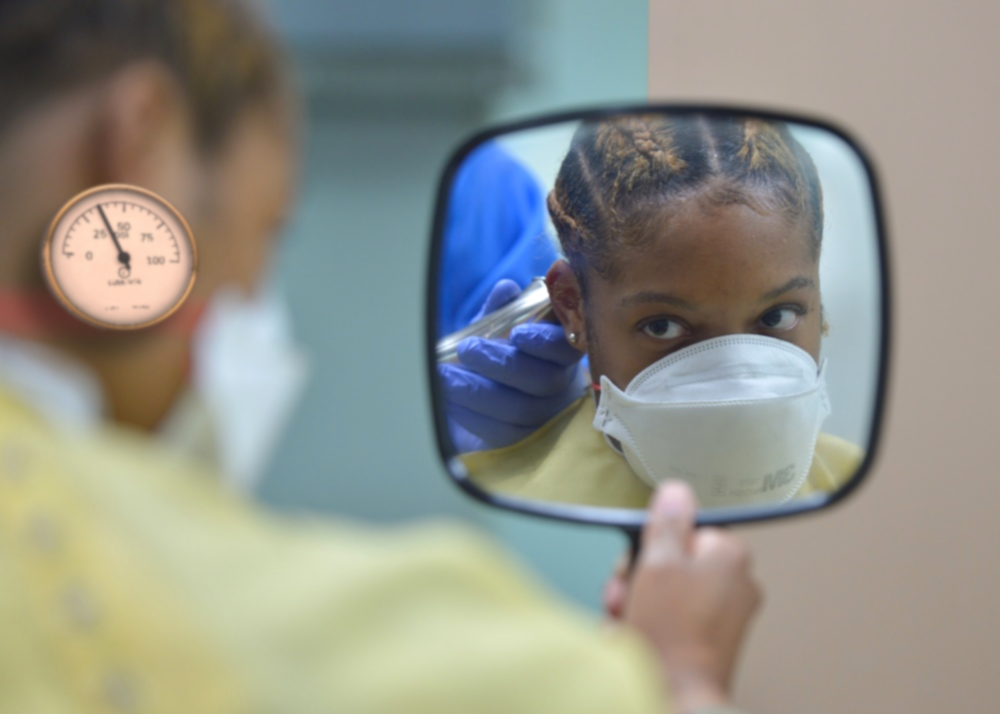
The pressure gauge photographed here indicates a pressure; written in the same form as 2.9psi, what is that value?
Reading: 35psi
